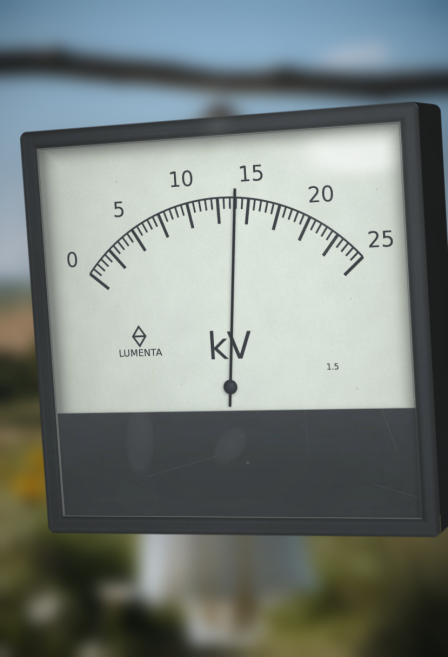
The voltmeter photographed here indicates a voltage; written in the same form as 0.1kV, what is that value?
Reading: 14kV
